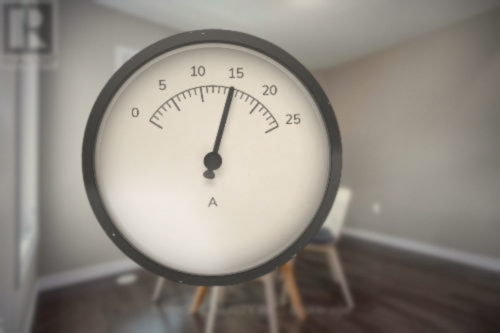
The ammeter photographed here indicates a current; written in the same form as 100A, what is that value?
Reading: 15A
